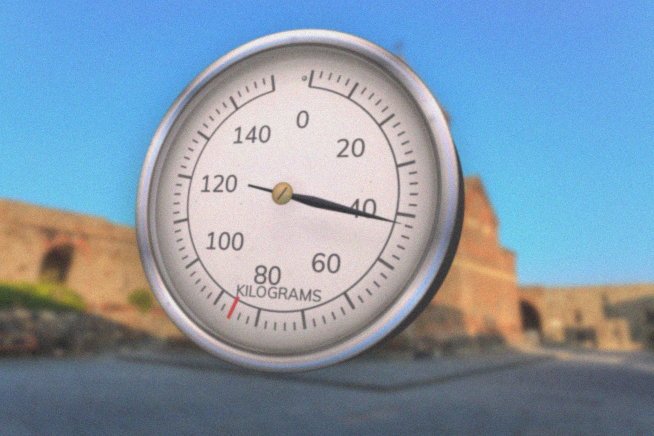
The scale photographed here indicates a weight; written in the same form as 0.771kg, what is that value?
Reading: 42kg
